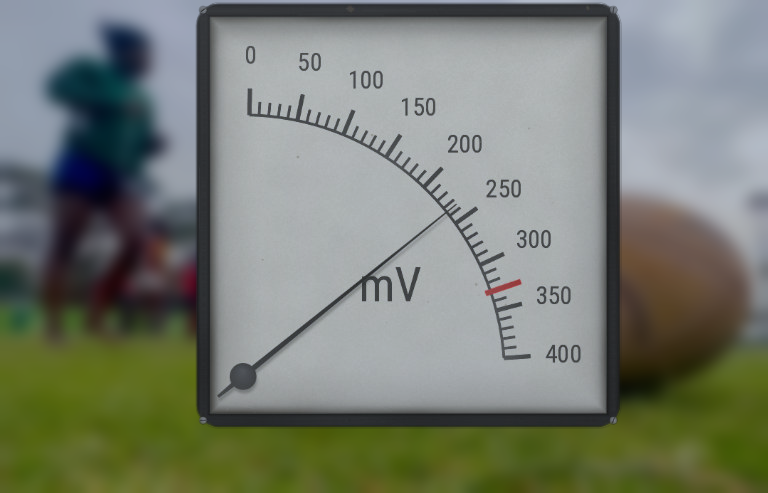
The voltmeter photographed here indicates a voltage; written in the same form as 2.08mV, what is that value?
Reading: 235mV
